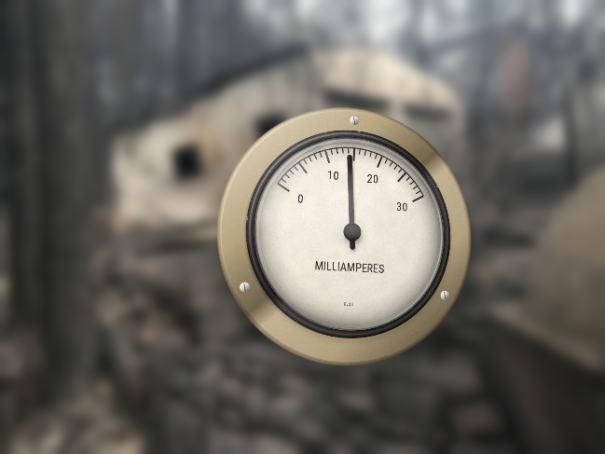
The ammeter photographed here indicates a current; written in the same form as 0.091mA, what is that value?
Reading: 14mA
